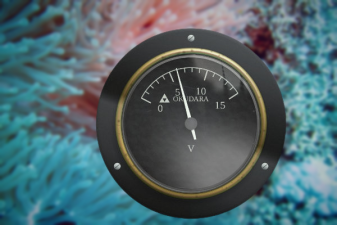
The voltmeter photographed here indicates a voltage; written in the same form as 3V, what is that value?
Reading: 6V
